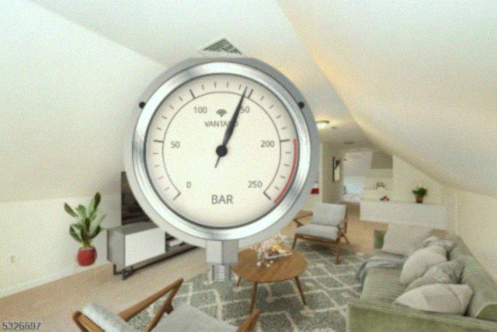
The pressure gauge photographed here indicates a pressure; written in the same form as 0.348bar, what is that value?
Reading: 145bar
